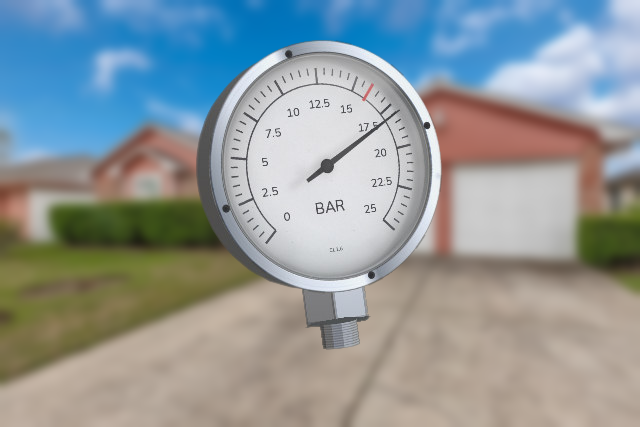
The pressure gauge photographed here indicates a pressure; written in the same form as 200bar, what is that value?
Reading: 18bar
